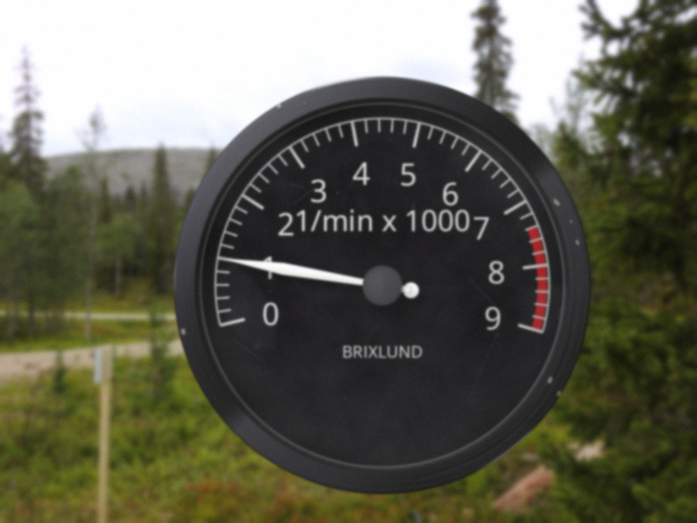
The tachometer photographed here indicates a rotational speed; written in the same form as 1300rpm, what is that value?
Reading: 1000rpm
